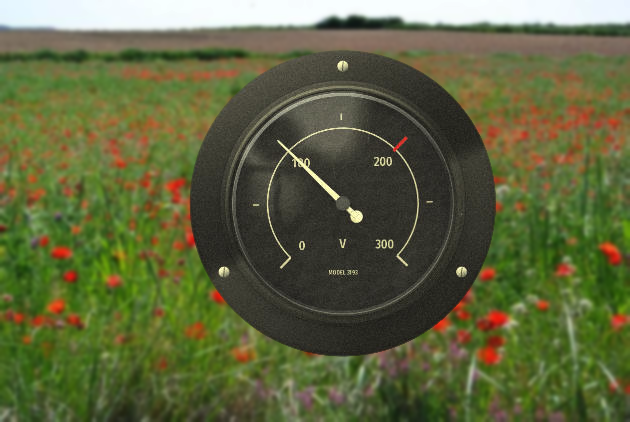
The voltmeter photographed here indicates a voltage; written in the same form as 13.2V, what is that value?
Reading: 100V
